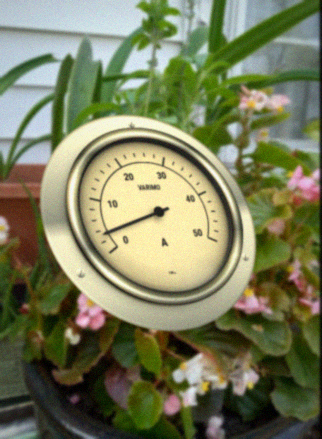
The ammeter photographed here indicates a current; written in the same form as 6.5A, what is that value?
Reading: 3A
